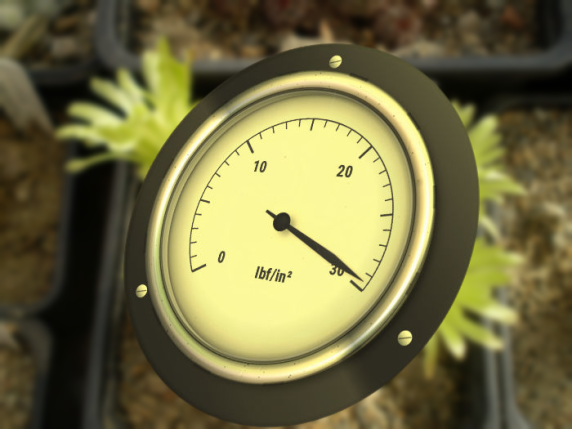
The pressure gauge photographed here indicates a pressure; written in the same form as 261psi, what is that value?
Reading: 29.5psi
